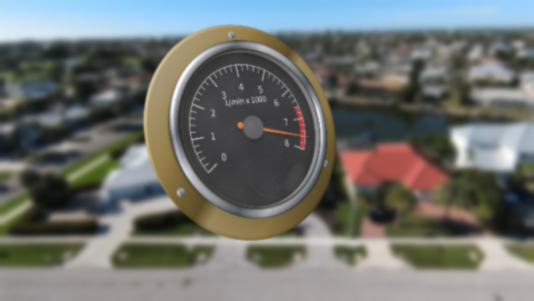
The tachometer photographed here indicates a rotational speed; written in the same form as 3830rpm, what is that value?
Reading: 7600rpm
